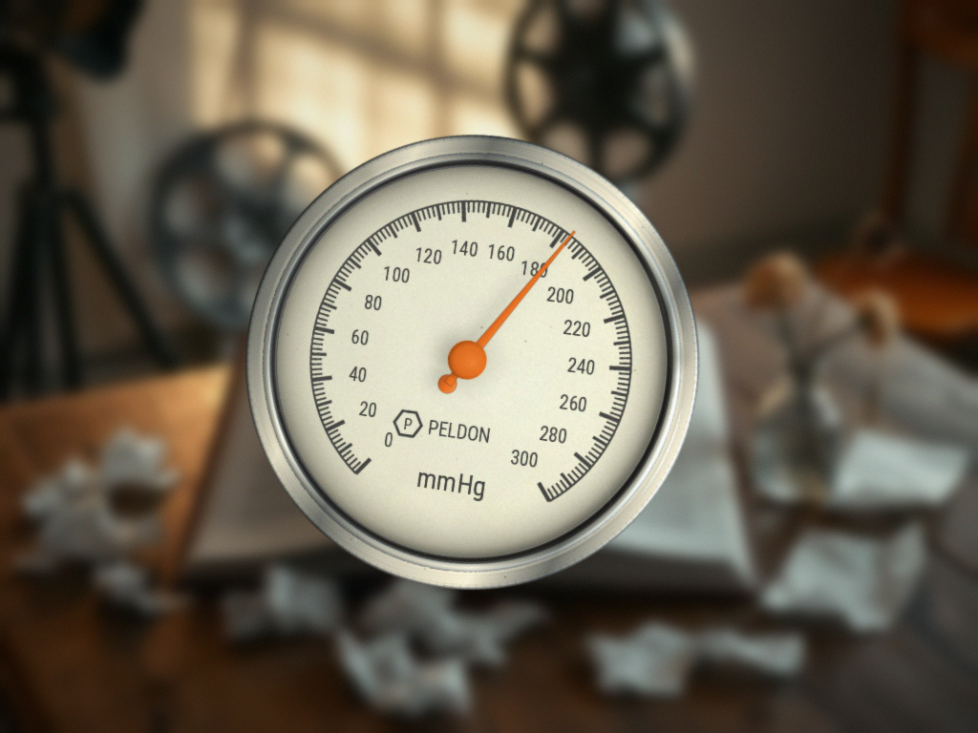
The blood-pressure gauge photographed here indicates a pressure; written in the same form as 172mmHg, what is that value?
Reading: 184mmHg
